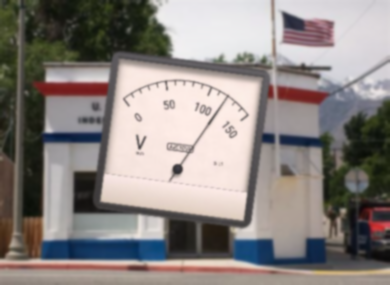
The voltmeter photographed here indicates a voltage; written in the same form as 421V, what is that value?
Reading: 120V
